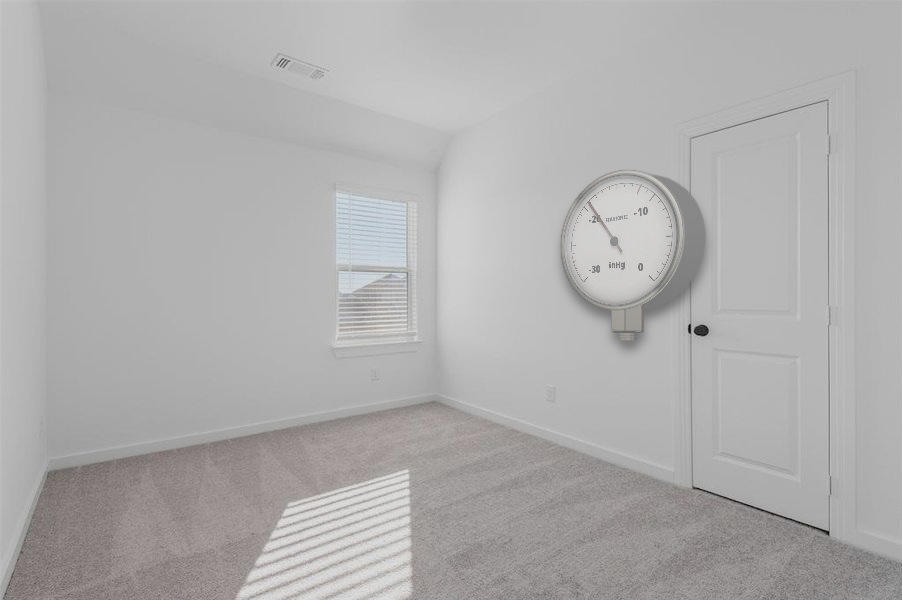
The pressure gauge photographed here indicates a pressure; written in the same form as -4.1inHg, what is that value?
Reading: -19inHg
